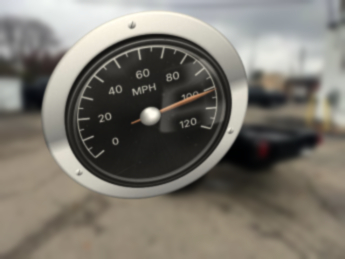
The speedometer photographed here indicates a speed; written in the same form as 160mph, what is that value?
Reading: 100mph
